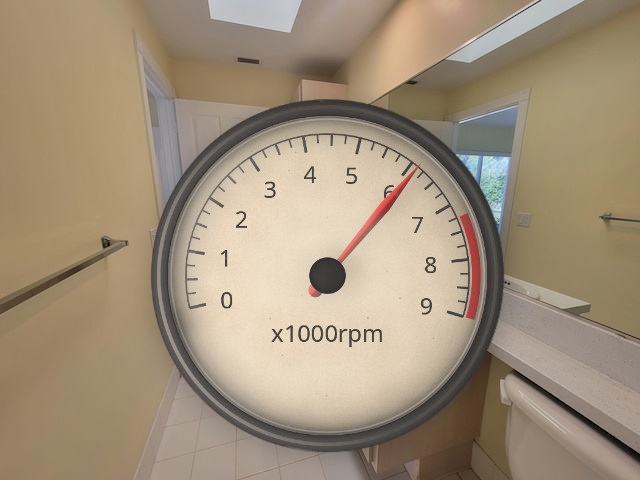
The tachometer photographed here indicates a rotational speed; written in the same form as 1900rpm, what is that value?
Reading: 6125rpm
